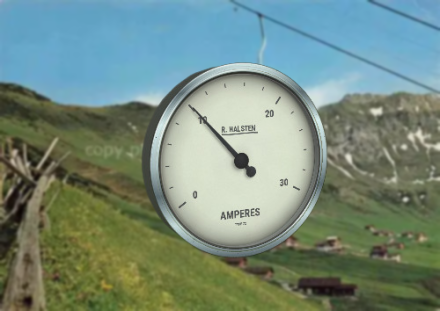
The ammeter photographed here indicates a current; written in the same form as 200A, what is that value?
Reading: 10A
